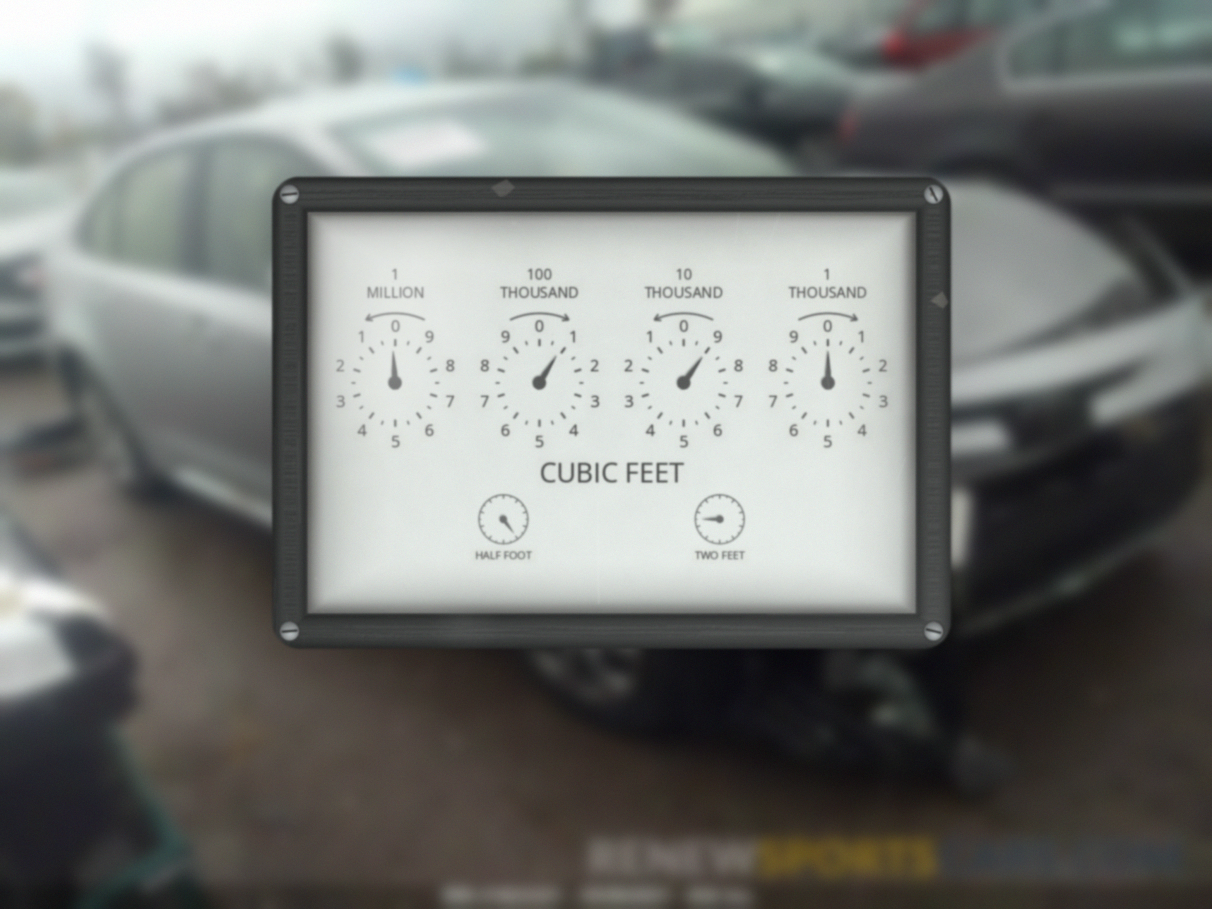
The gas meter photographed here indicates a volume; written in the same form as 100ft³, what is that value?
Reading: 9000ft³
